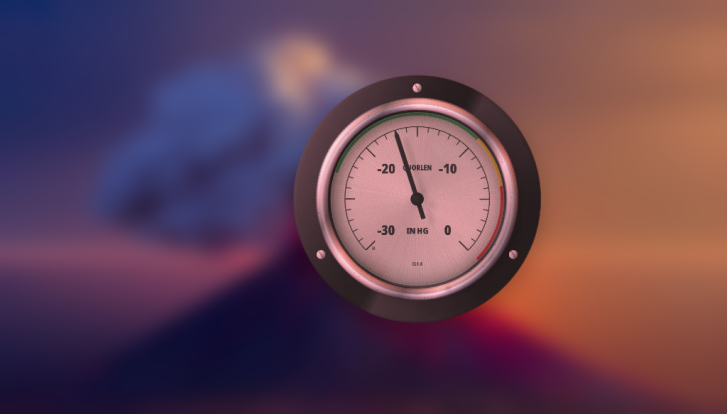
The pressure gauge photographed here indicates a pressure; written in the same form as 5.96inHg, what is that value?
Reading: -17inHg
